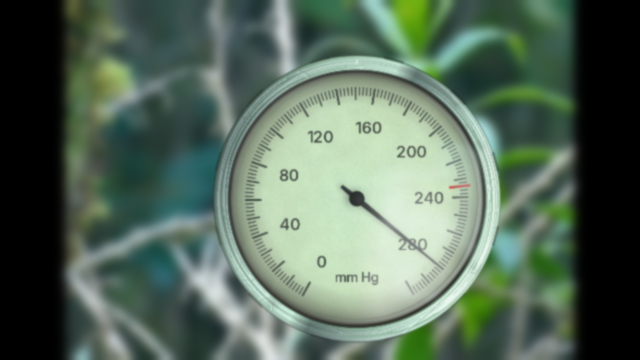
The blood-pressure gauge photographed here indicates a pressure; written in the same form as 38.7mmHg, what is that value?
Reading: 280mmHg
